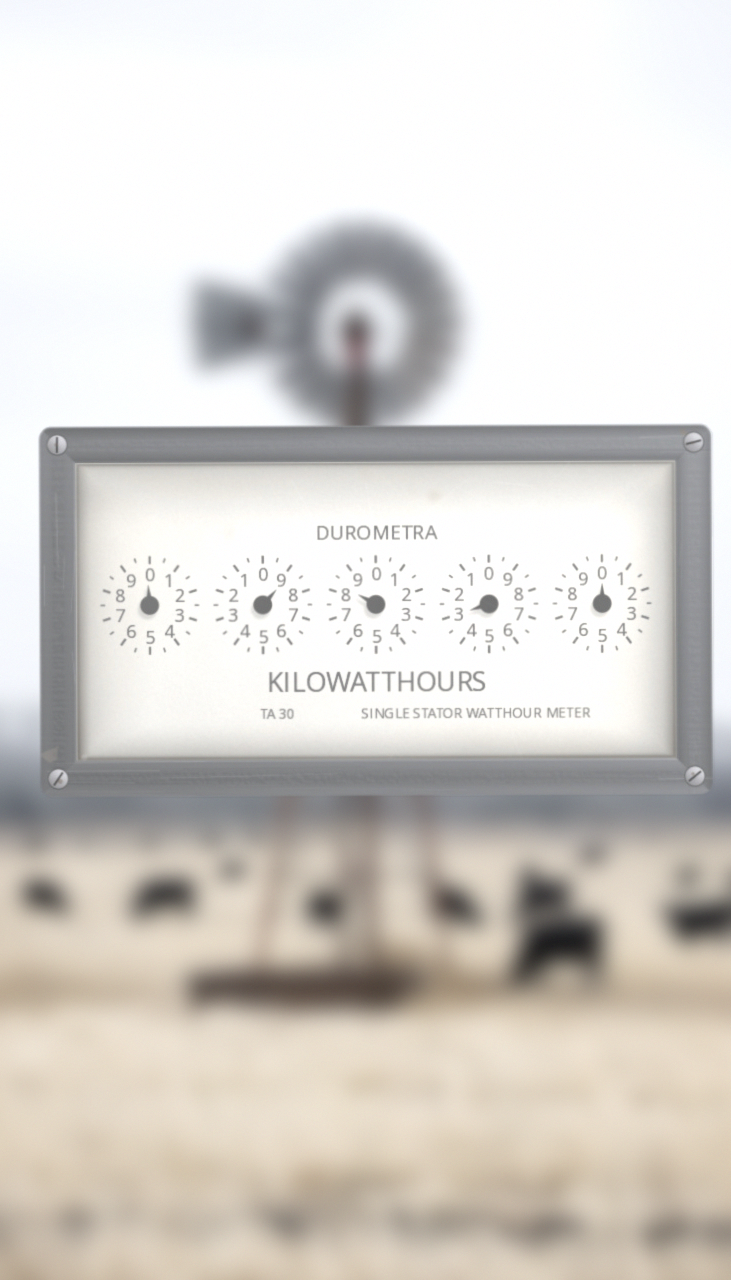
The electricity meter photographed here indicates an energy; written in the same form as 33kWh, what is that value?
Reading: 98830kWh
